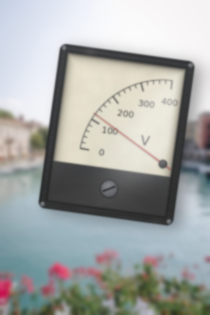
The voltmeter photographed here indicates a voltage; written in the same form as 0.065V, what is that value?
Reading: 120V
